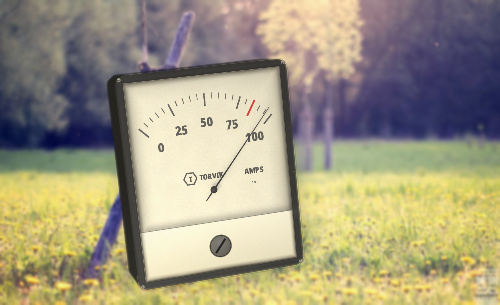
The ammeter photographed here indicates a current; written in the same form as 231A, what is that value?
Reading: 95A
